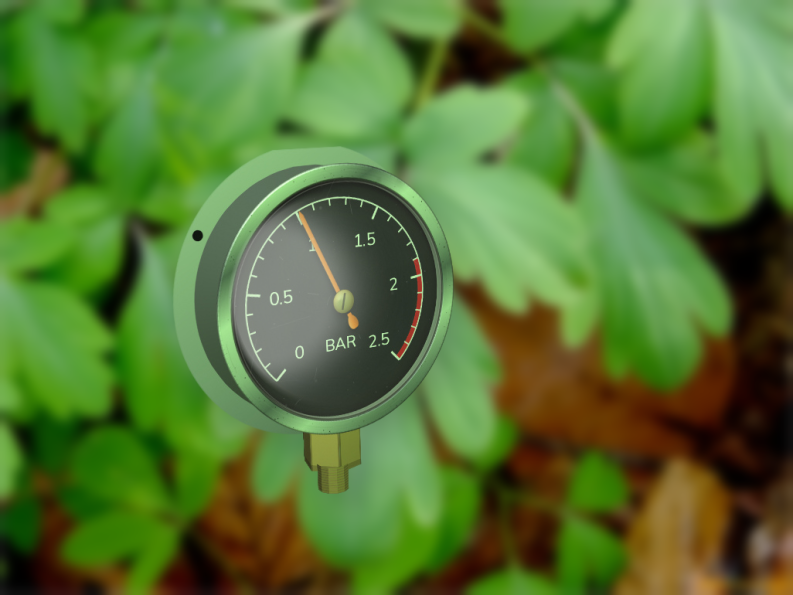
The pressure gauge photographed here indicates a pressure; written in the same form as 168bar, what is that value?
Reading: 1bar
